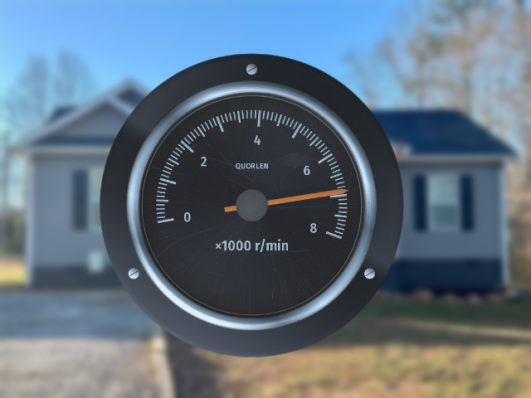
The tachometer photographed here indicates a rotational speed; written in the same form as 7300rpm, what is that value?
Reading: 6900rpm
